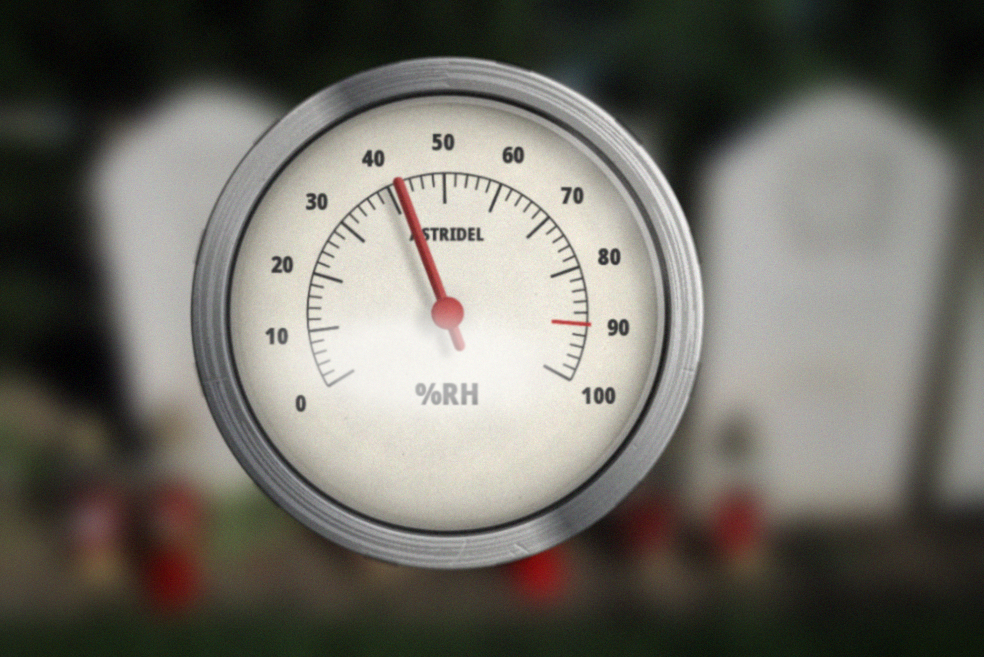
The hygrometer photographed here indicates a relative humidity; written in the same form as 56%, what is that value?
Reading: 42%
